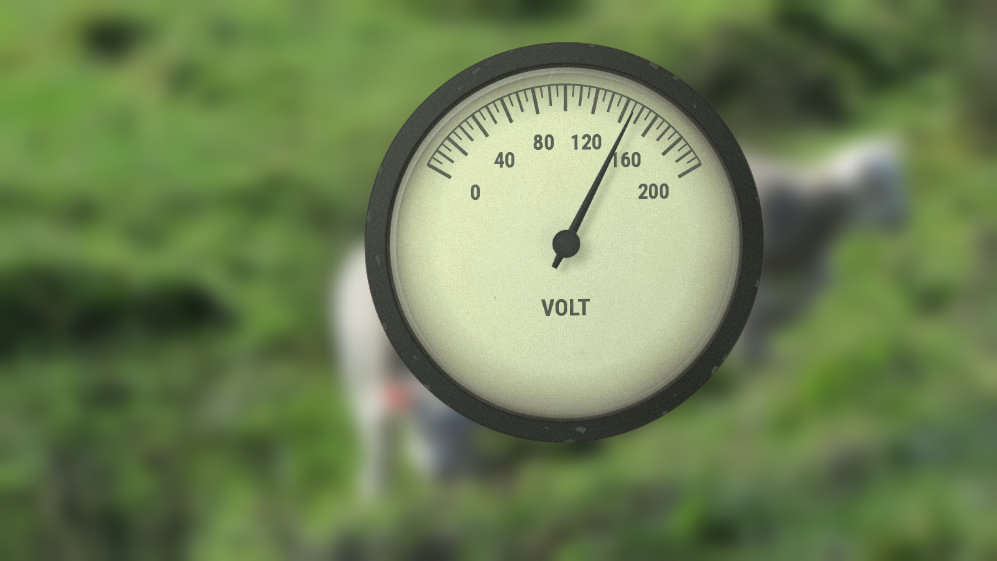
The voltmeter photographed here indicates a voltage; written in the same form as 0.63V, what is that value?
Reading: 145V
